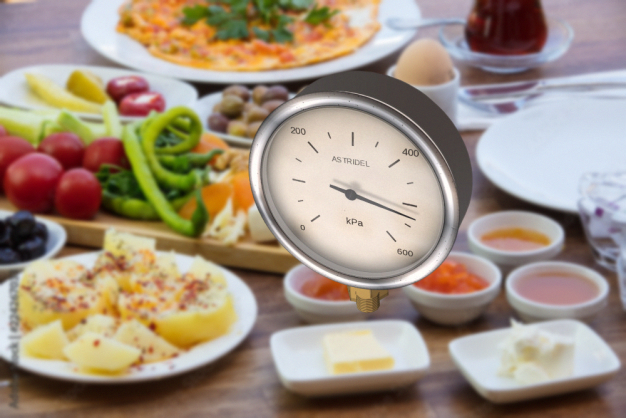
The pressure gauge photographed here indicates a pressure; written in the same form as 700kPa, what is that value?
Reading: 525kPa
